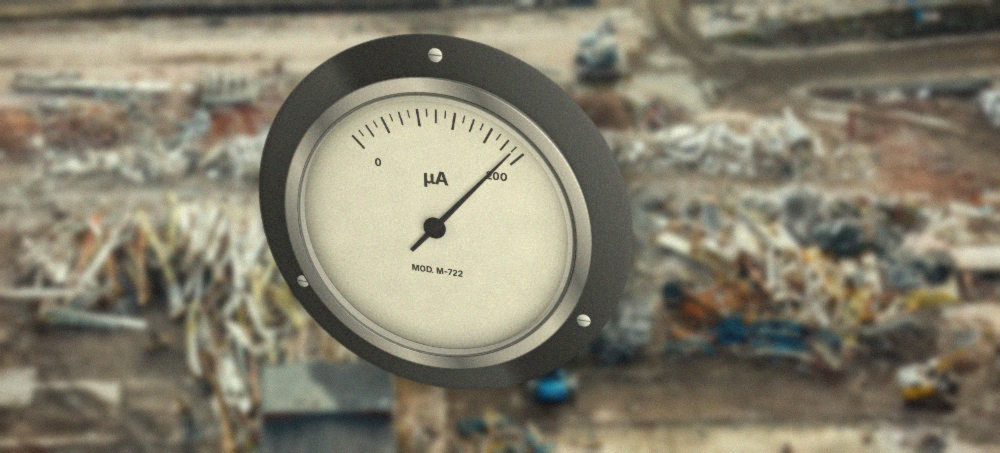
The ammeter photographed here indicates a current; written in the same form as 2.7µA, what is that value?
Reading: 190µA
